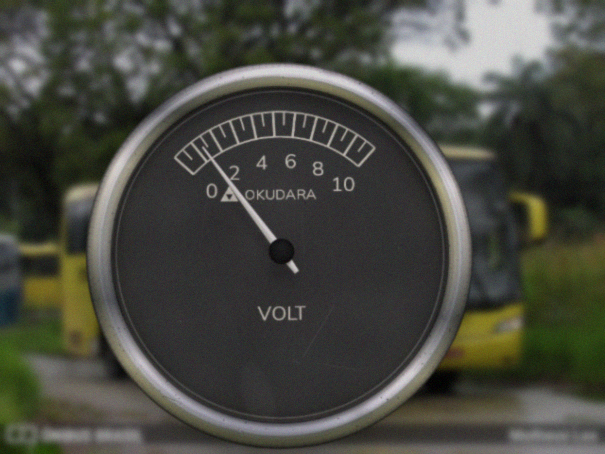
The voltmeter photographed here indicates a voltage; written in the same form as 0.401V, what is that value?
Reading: 1.25V
